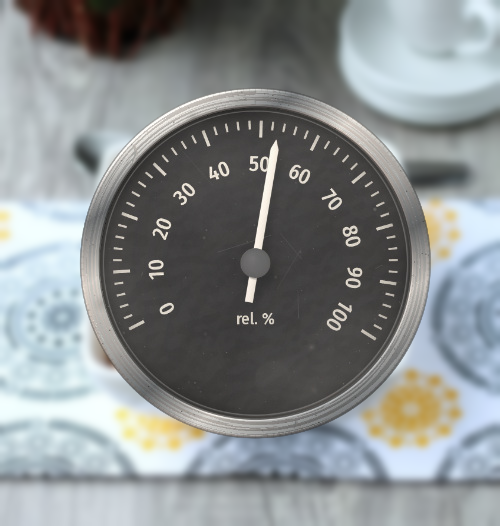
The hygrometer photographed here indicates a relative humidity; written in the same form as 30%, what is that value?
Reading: 53%
